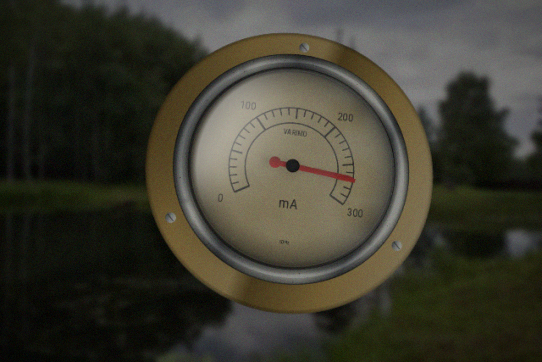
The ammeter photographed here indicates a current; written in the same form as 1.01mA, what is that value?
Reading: 270mA
